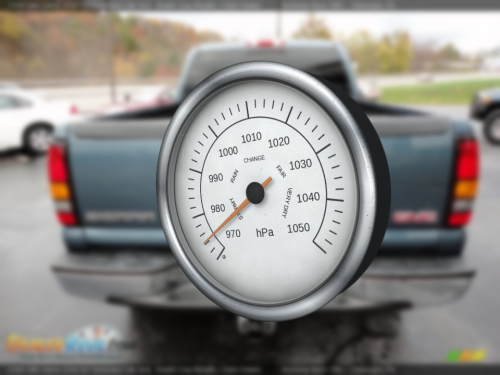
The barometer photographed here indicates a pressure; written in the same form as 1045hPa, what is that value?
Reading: 974hPa
